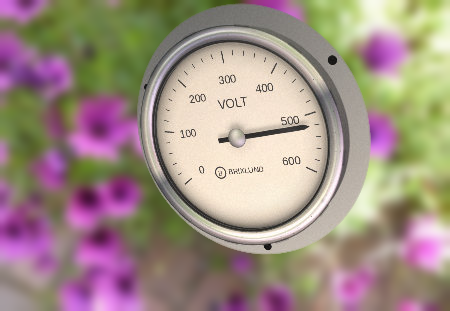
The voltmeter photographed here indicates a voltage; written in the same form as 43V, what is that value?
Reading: 520V
